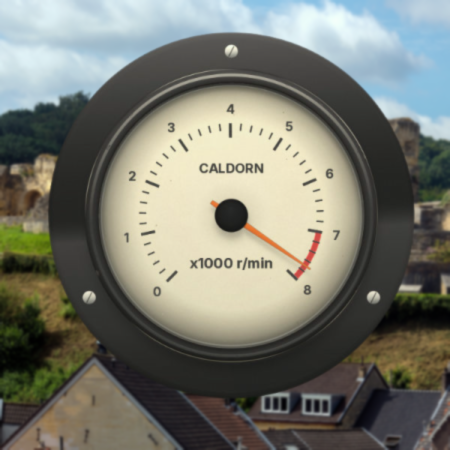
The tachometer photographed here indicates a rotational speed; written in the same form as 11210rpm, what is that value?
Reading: 7700rpm
